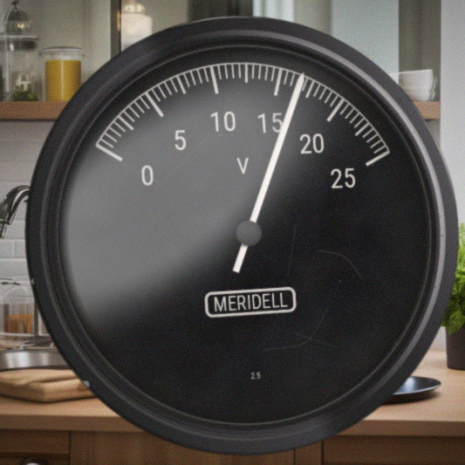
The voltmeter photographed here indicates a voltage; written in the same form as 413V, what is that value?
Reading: 16.5V
